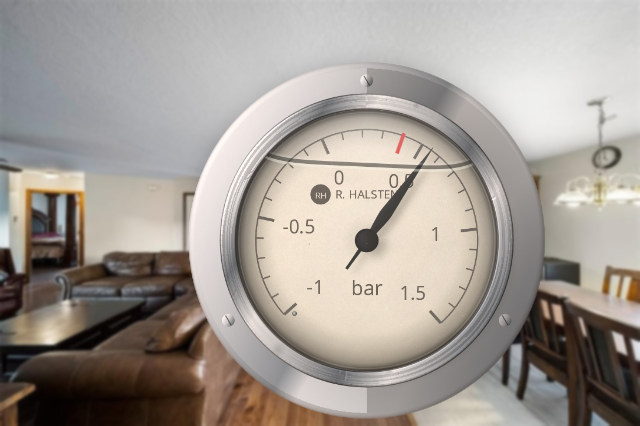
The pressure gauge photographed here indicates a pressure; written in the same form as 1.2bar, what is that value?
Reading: 0.55bar
